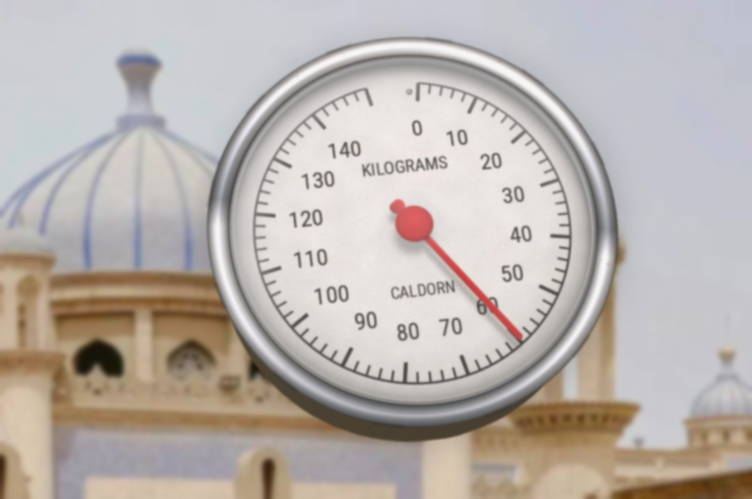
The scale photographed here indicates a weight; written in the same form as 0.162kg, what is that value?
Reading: 60kg
